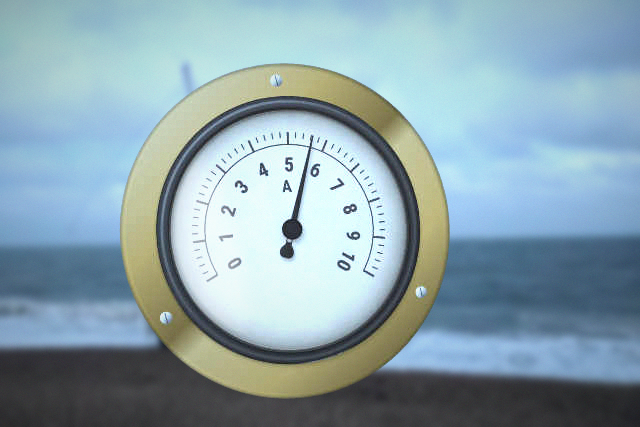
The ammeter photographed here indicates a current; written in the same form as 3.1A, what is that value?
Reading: 5.6A
